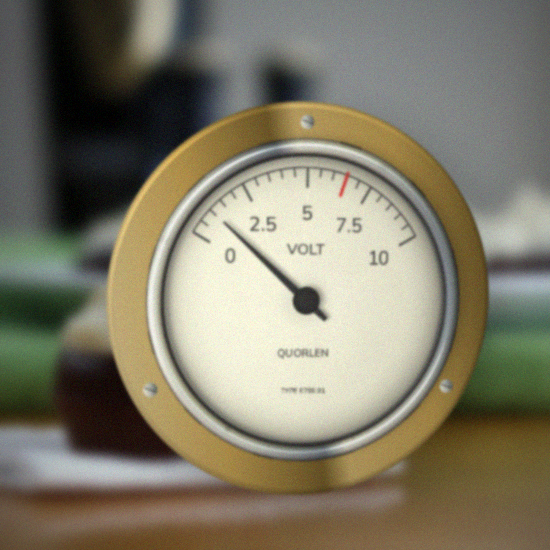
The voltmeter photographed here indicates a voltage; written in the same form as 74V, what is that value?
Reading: 1V
